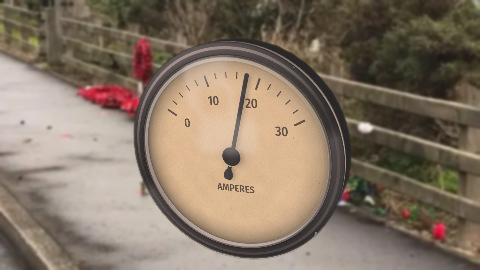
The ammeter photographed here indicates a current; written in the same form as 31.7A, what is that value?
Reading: 18A
